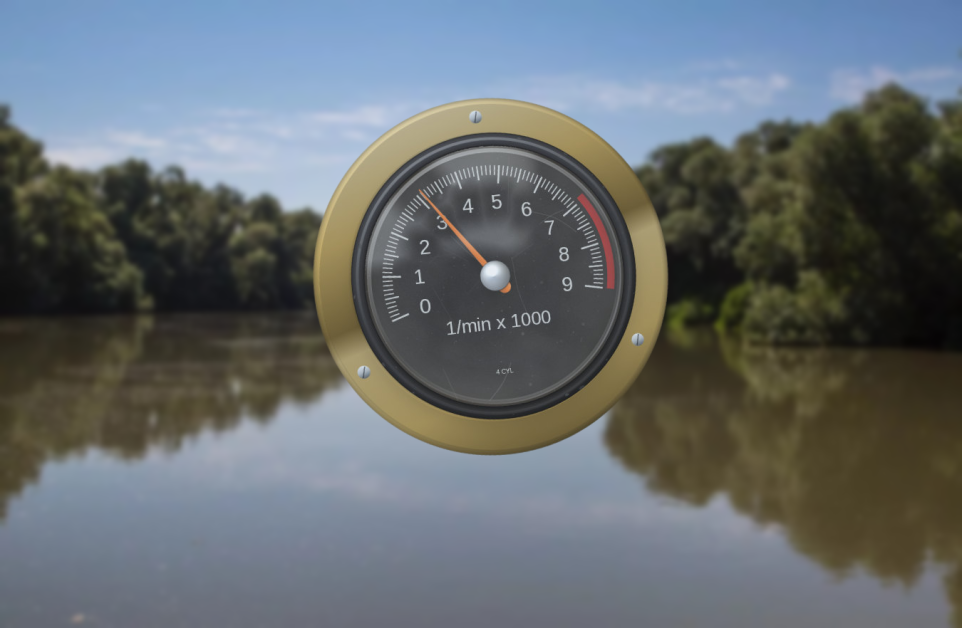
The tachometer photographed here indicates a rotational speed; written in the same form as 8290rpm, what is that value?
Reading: 3100rpm
